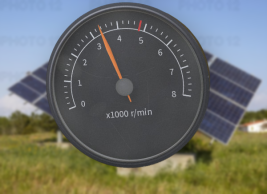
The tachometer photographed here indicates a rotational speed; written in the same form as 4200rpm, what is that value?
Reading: 3400rpm
